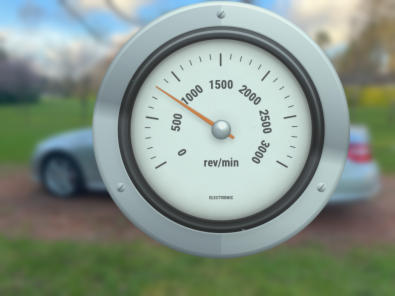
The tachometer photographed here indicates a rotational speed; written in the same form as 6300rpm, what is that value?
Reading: 800rpm
